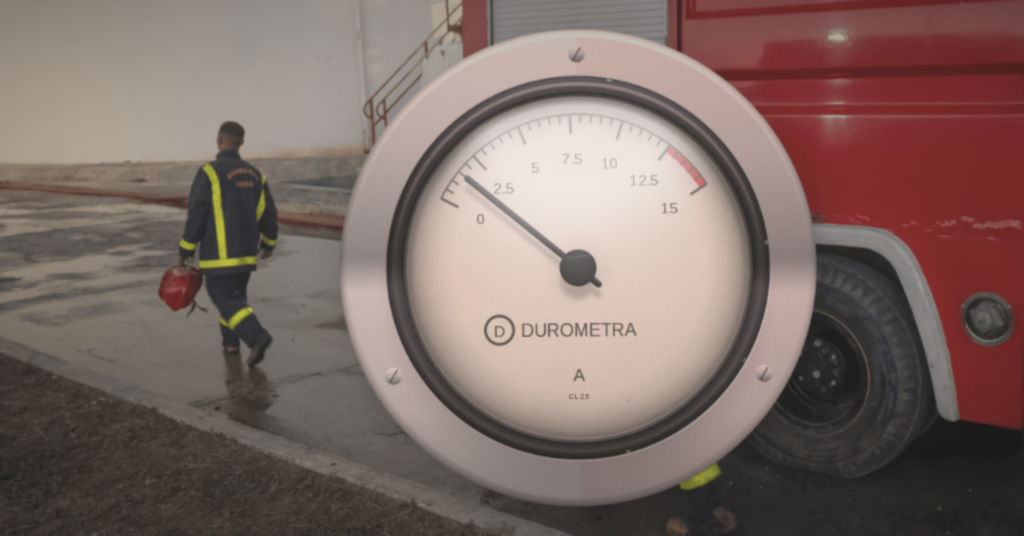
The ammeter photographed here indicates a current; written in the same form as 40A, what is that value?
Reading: 1.5A
